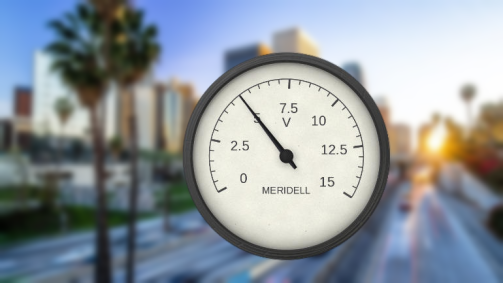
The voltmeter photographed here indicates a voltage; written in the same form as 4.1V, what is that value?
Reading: 5V
